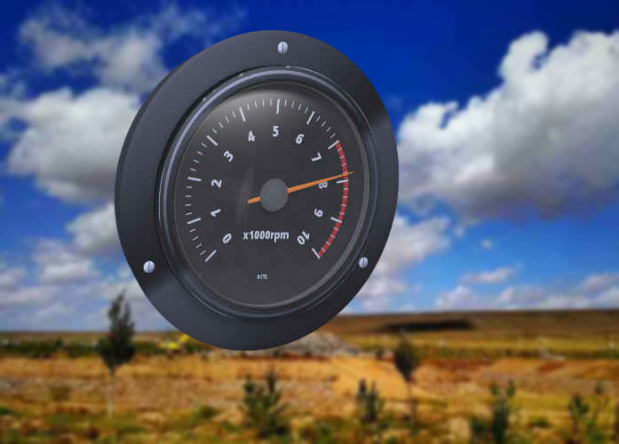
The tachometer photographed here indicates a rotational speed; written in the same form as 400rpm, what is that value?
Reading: 7800rpm
